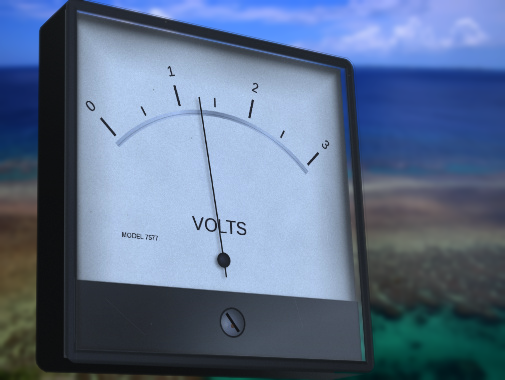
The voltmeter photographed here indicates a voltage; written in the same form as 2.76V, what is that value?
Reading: 1.25V
